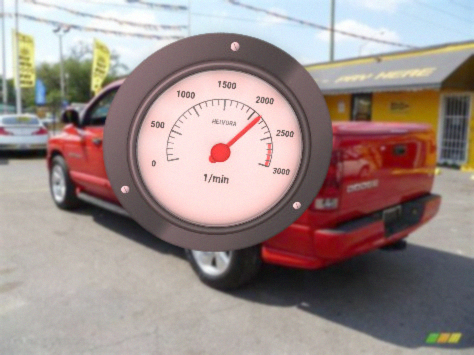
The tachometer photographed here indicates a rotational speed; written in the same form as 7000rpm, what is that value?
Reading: 2100rpm
